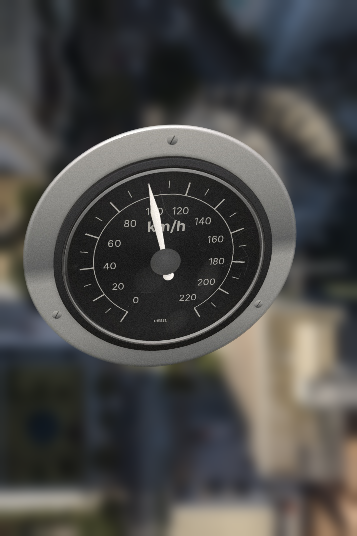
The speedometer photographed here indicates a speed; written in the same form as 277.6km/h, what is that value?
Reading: 100km/h
